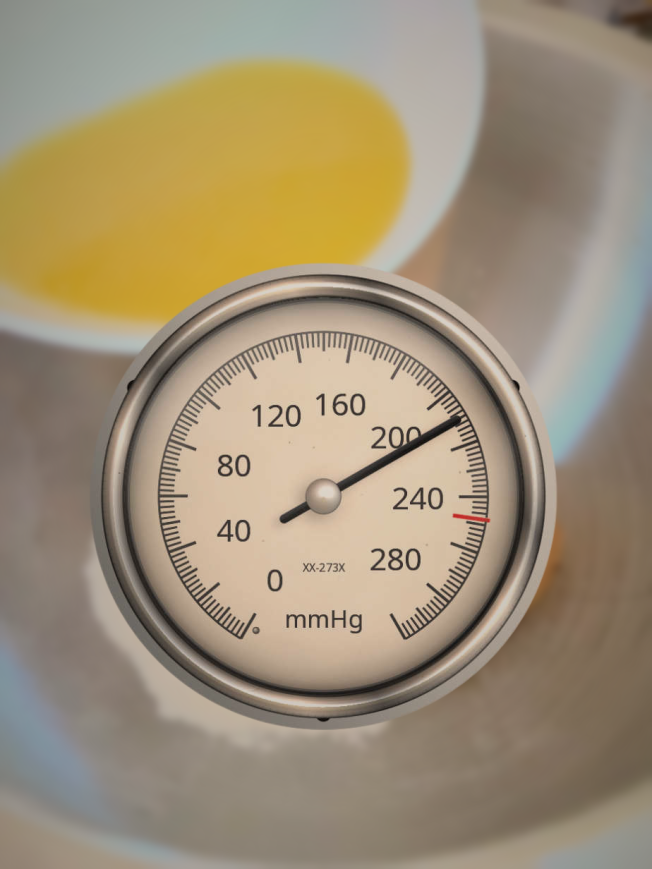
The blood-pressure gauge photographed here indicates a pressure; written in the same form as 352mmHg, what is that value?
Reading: 210mmHg
